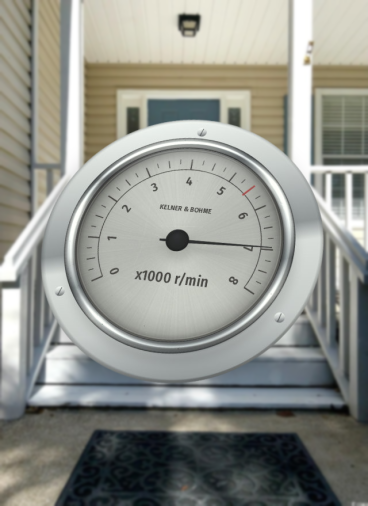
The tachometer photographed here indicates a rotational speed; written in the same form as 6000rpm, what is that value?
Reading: 7000rpm
